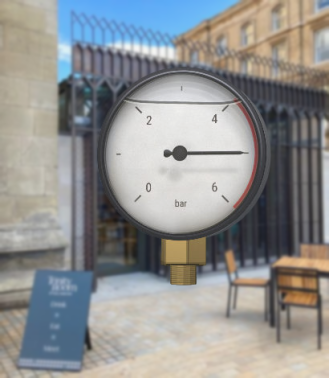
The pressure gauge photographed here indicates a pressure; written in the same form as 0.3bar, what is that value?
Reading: 5bar
